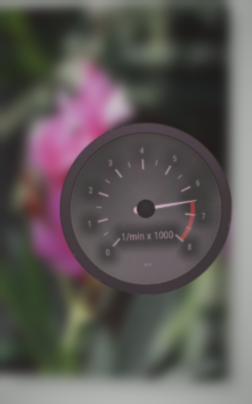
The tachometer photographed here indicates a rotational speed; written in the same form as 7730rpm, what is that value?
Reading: 6500rpm
